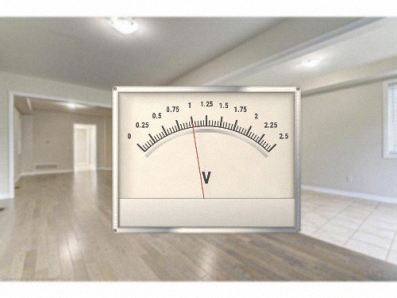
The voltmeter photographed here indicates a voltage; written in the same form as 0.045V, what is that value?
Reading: 1V
